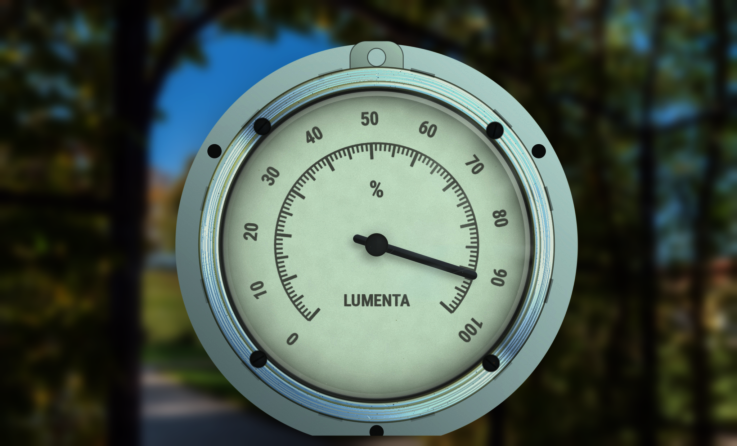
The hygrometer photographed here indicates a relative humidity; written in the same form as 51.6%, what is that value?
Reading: 91%
